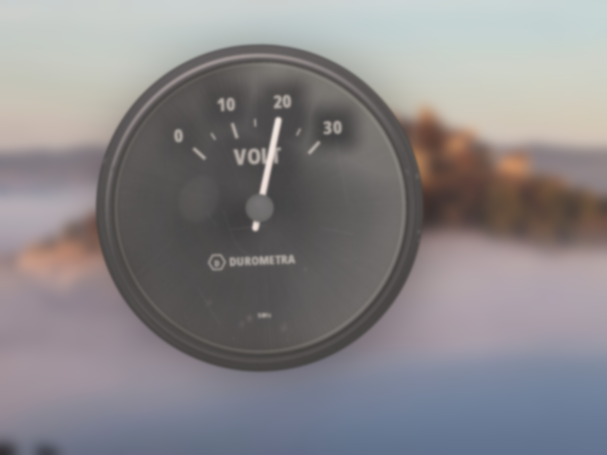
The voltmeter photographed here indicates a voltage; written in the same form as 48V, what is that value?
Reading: 20V
